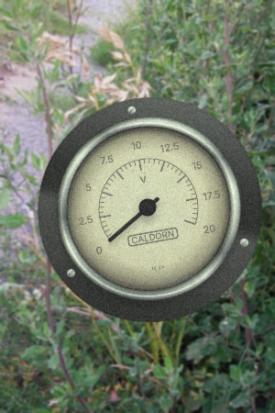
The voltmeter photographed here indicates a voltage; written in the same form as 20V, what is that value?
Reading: 0V
